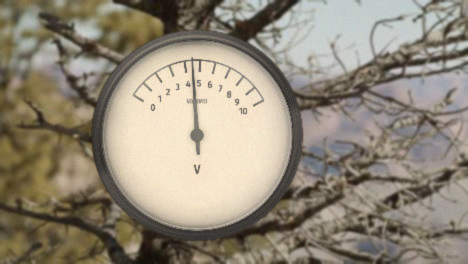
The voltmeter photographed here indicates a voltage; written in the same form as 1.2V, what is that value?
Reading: 4.5V
